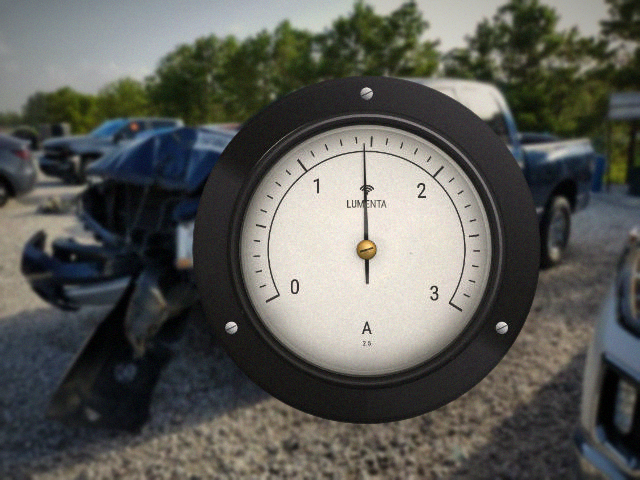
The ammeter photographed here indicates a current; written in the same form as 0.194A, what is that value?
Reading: 1.45A
